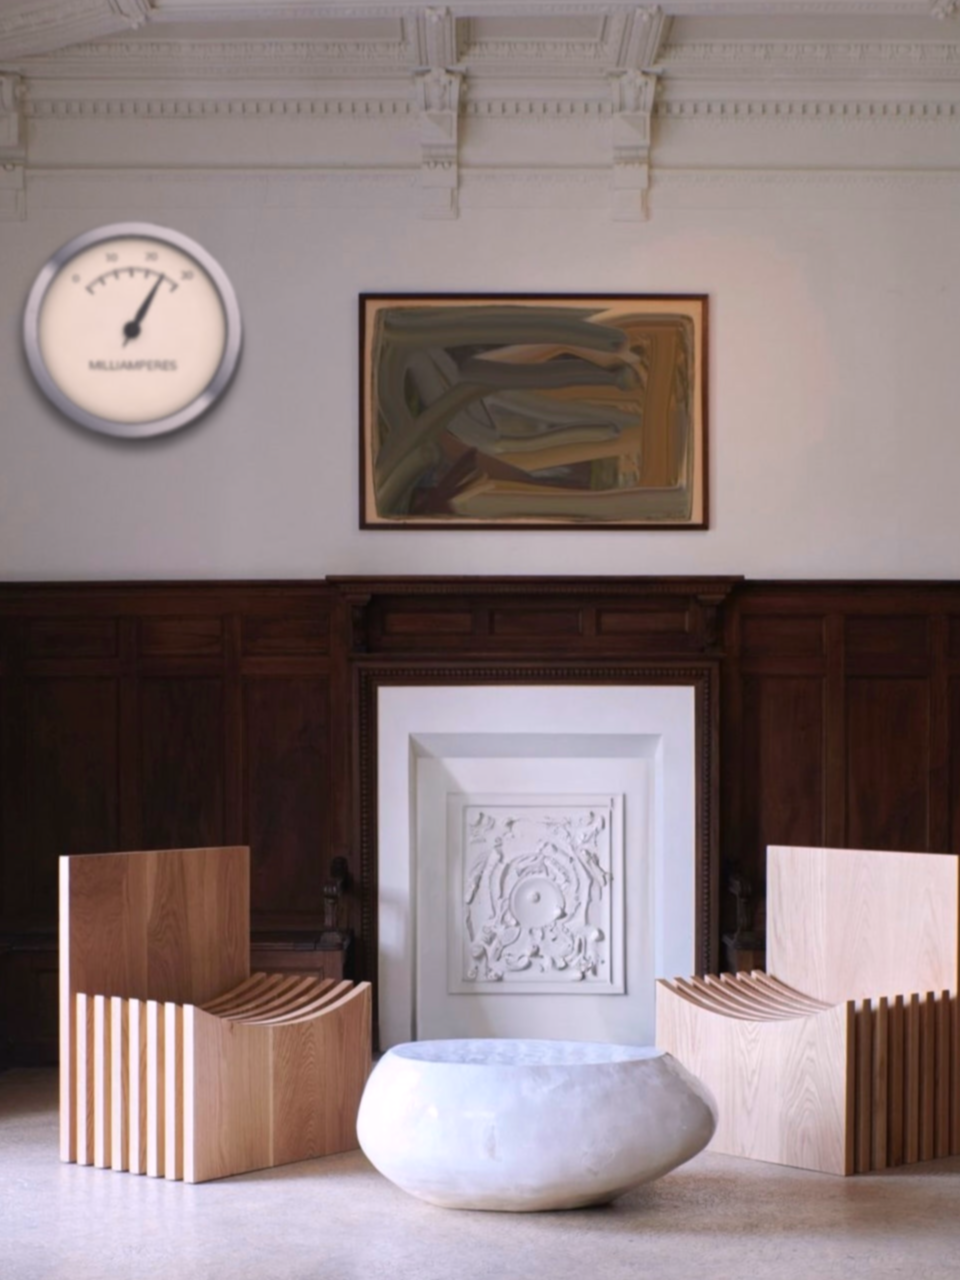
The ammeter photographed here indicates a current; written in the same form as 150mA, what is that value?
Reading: 25mA
